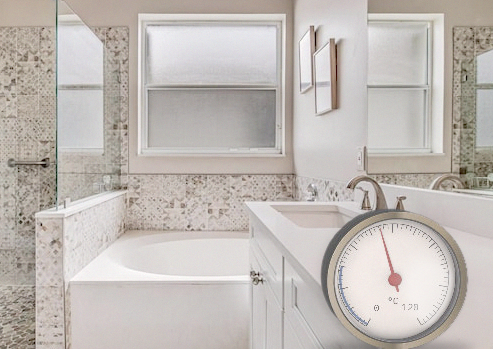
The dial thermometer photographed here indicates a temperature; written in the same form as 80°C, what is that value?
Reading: 54°C
